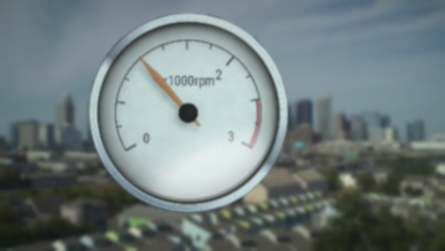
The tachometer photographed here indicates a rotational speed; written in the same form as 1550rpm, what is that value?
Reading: 1000rpm
